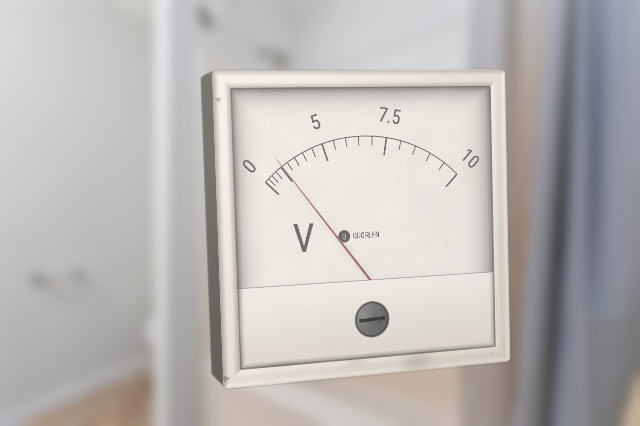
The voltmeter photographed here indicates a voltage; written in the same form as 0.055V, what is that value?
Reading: 2.5V
